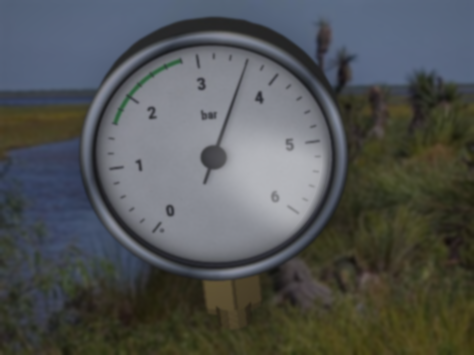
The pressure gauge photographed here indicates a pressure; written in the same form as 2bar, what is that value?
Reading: 3.6bar
